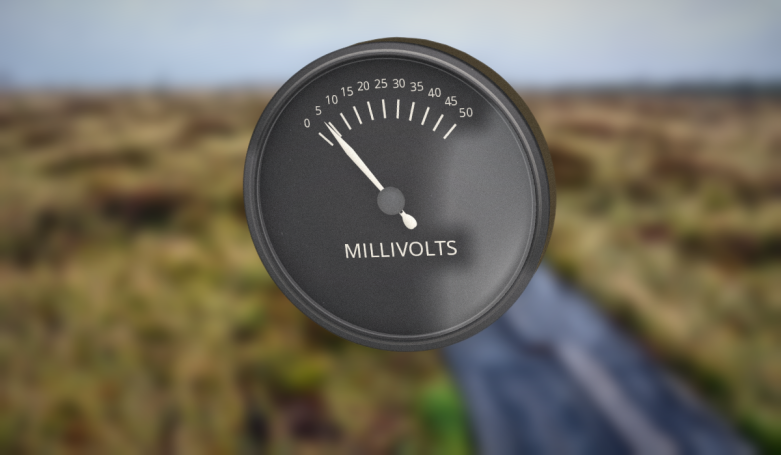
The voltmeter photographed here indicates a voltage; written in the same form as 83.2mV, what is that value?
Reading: 5mV
